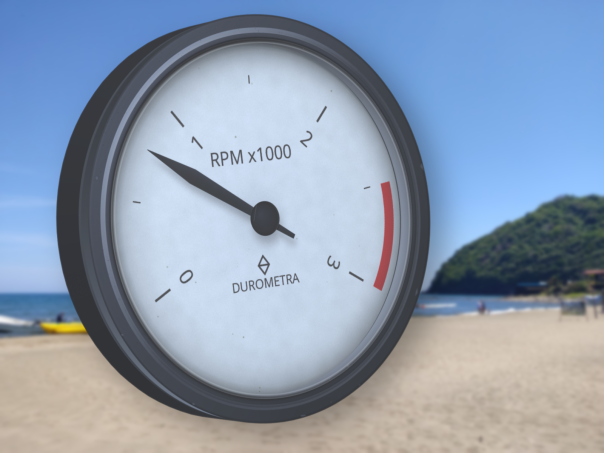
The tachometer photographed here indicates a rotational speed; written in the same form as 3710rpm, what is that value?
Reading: 750rpm
